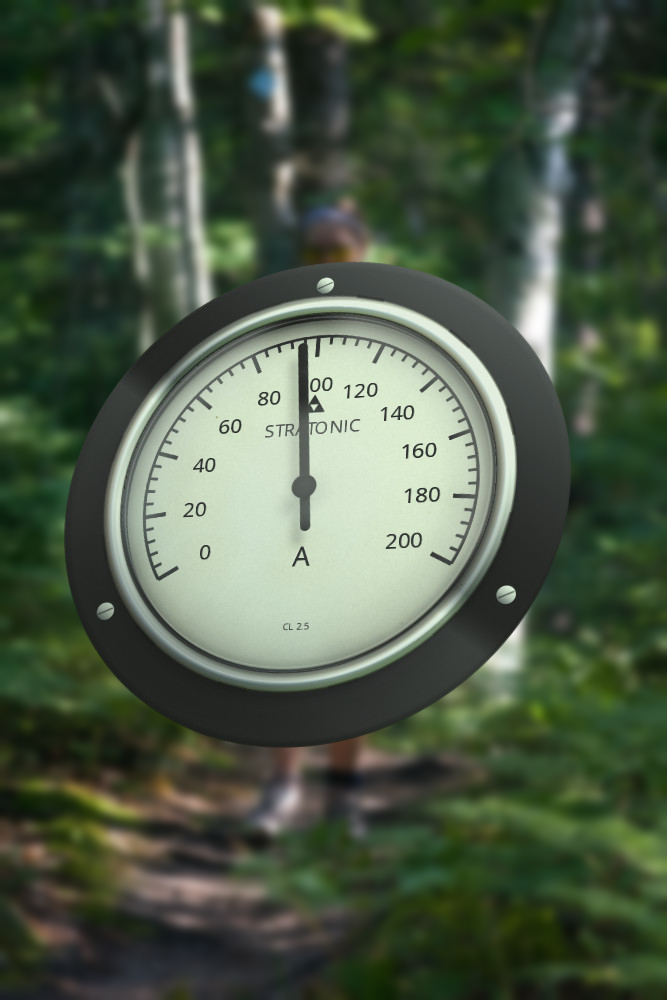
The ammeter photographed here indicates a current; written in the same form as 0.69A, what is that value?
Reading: 96A
